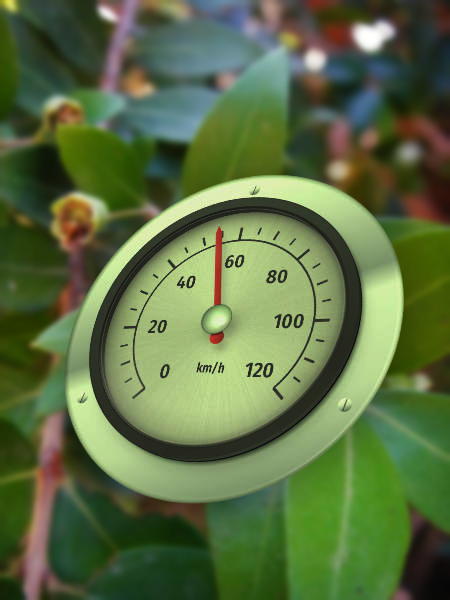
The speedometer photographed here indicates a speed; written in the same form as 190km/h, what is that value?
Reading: 55km/h
